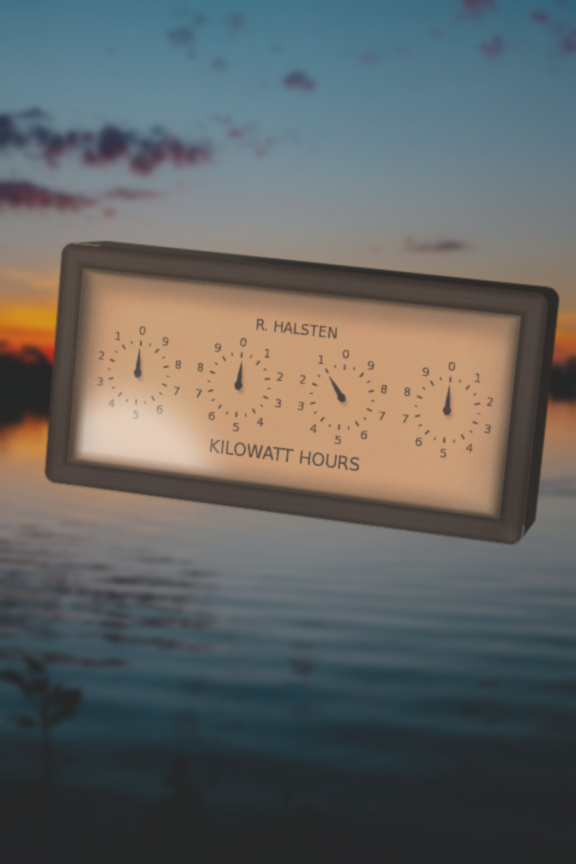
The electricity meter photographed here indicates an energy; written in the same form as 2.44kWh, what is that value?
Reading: 10kWh
